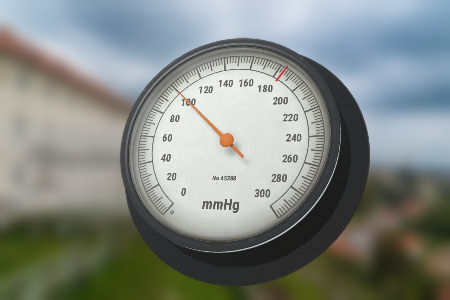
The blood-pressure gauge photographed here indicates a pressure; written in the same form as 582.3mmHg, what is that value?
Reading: 100mmHg
